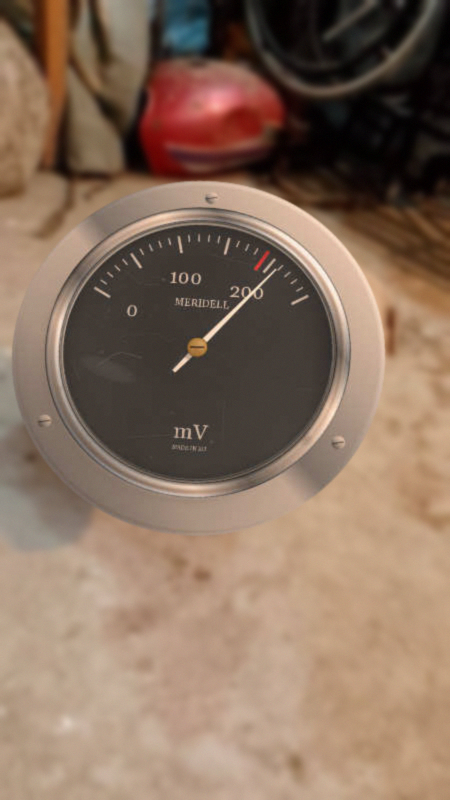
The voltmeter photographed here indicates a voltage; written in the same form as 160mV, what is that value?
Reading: 210mV
